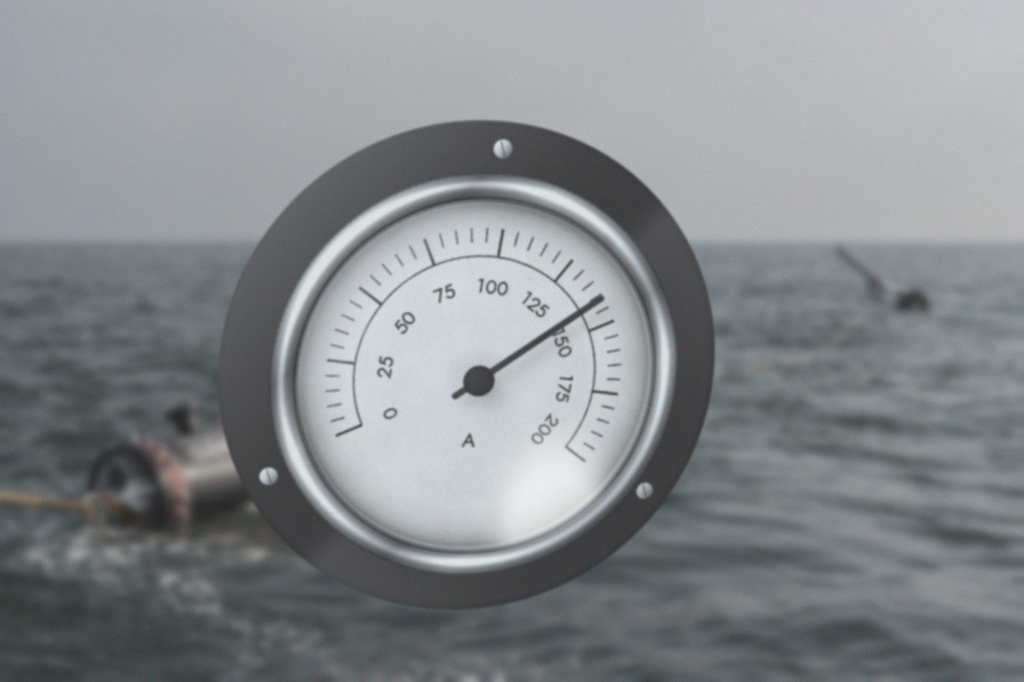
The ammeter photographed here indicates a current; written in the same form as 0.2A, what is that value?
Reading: 140A
